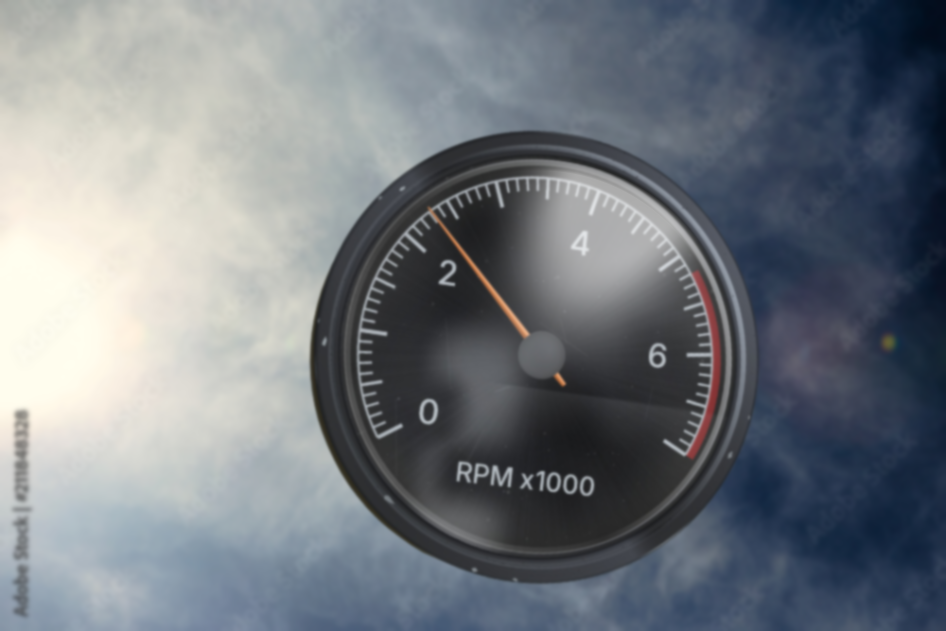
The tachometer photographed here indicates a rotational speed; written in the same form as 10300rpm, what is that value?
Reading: 2300rpm
